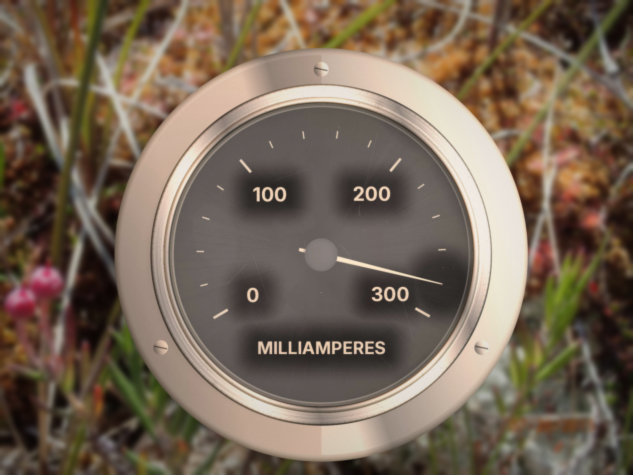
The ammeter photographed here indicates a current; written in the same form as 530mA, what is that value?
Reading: 280mA
